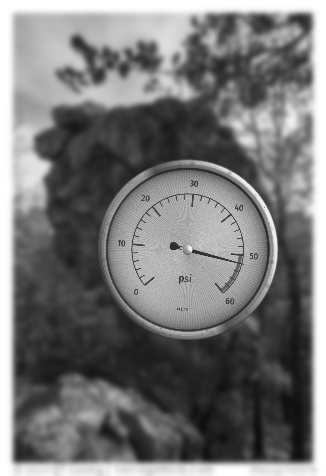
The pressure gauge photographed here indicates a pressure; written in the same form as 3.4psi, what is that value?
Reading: 52psi
